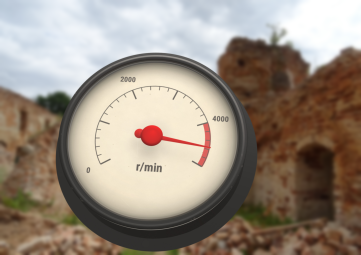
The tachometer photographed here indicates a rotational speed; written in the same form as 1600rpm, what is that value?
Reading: 4600rpm
